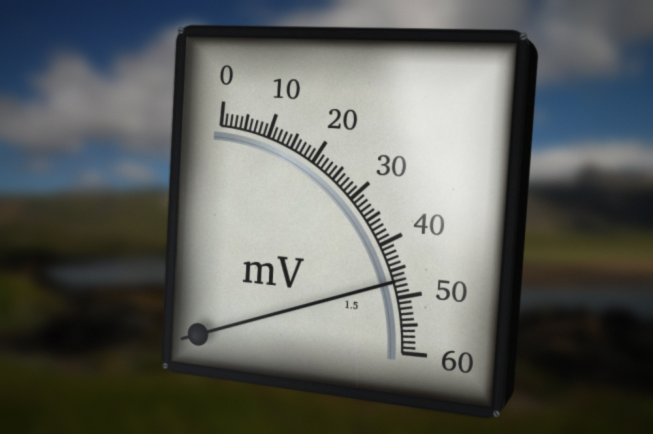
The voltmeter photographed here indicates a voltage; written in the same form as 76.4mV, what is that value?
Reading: 47mV
